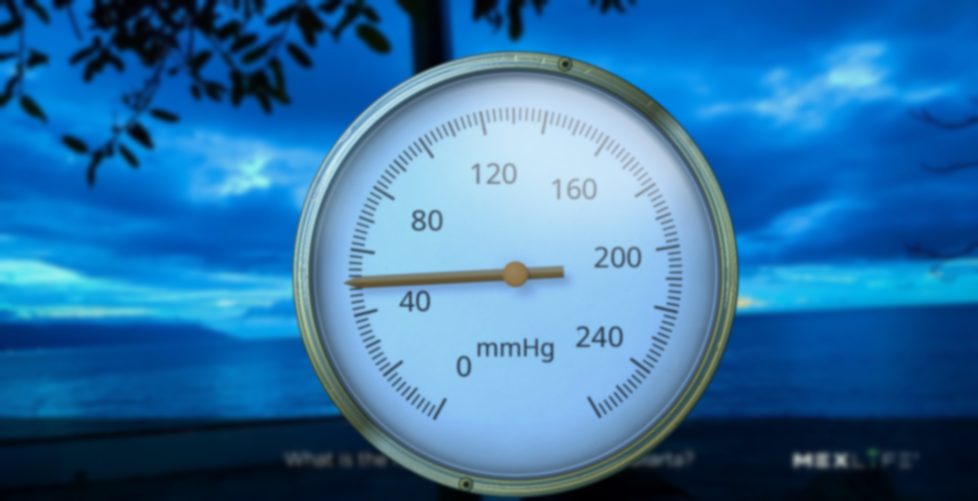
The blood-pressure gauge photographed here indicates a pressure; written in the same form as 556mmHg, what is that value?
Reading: 50mmHg
